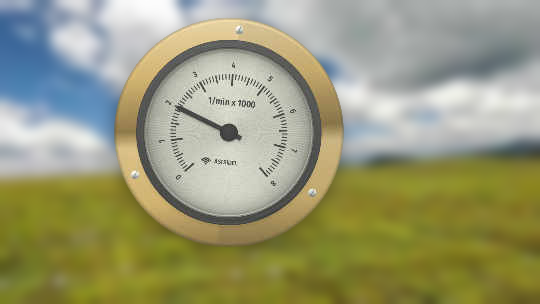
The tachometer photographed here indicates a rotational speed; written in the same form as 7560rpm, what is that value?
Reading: 2000rpm
